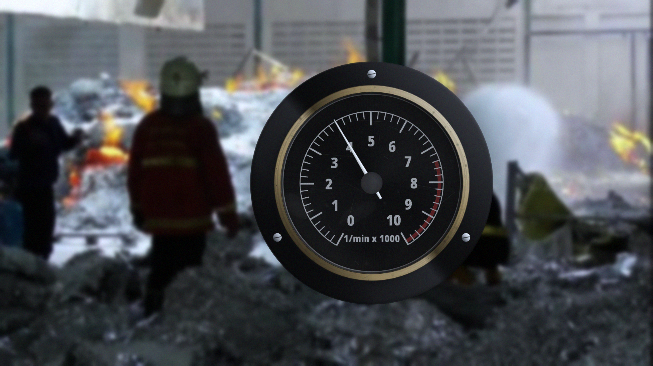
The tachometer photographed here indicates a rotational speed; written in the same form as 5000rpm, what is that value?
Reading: 4000rpm
